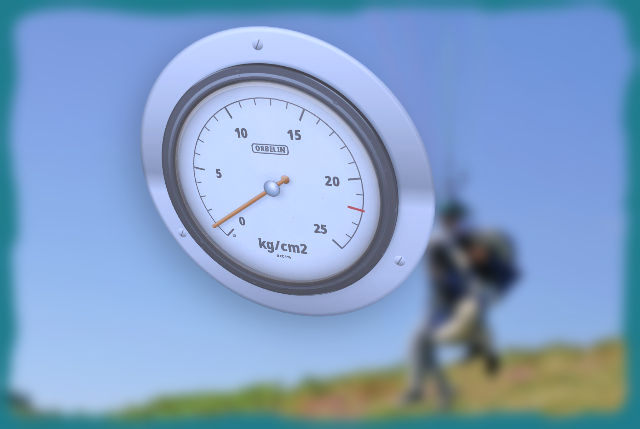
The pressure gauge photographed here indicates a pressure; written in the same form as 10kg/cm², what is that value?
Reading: 1kg/cm²
